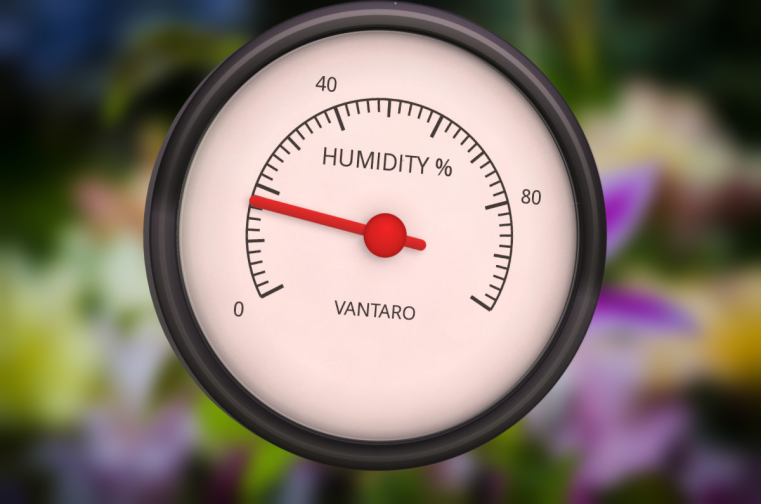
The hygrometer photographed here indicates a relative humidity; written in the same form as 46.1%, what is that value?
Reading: 17%
